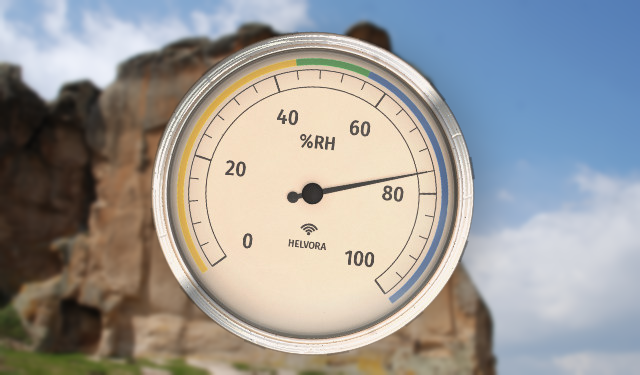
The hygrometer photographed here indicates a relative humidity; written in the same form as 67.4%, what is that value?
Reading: 76%
